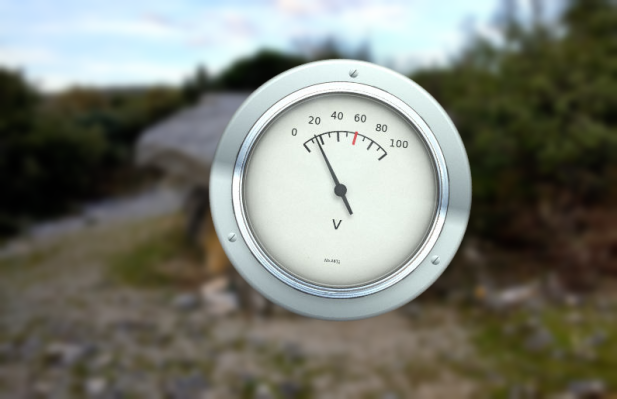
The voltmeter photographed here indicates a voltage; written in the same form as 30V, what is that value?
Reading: 15V
